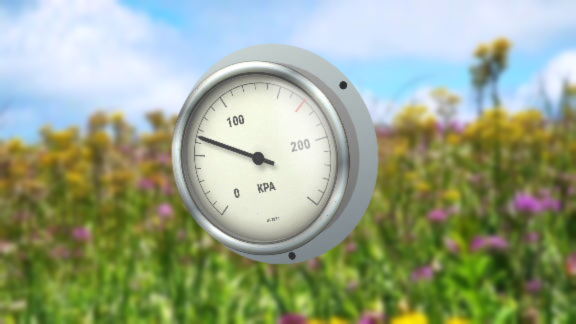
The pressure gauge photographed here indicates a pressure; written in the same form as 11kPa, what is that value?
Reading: 65kPa
